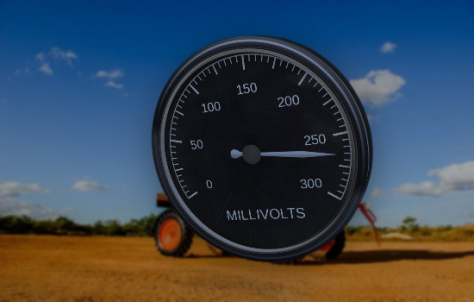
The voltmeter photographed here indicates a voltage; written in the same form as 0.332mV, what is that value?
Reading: 265mV
